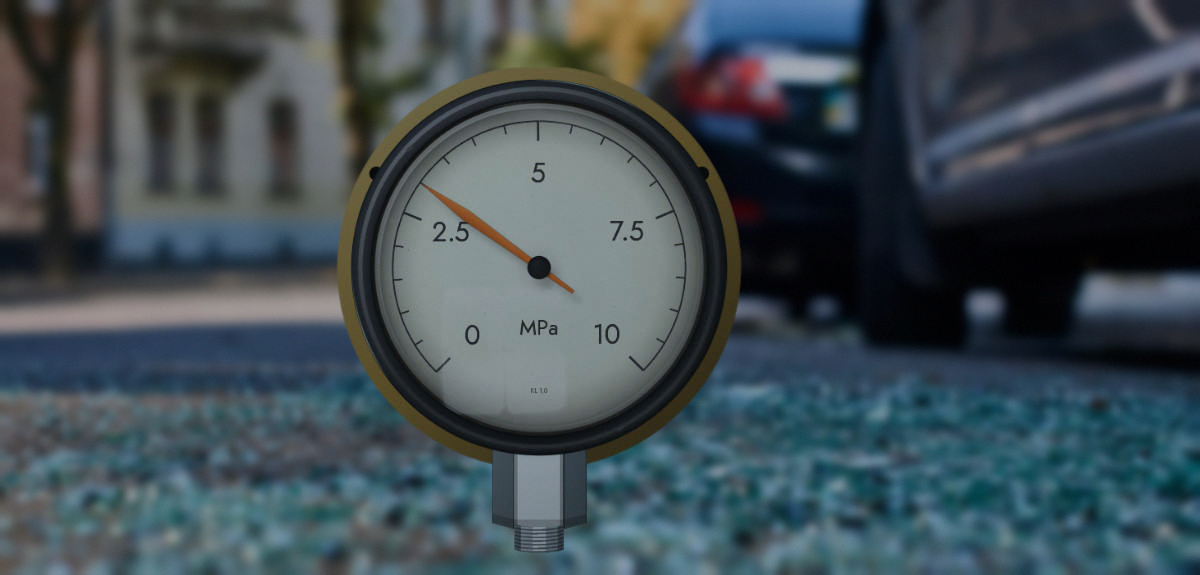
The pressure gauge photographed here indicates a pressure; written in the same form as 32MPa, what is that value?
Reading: 3MPa
